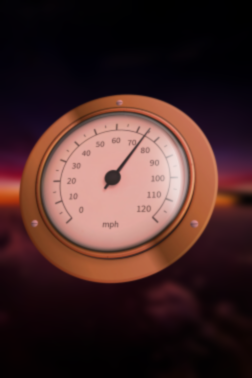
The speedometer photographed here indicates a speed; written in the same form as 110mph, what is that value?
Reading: 75mph
